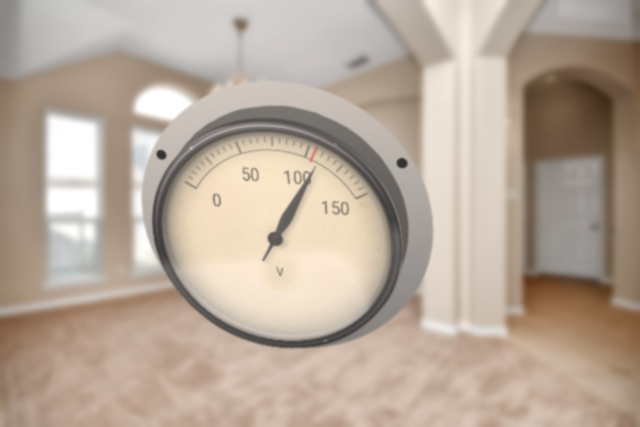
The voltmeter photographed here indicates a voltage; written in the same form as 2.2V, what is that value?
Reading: 110V
